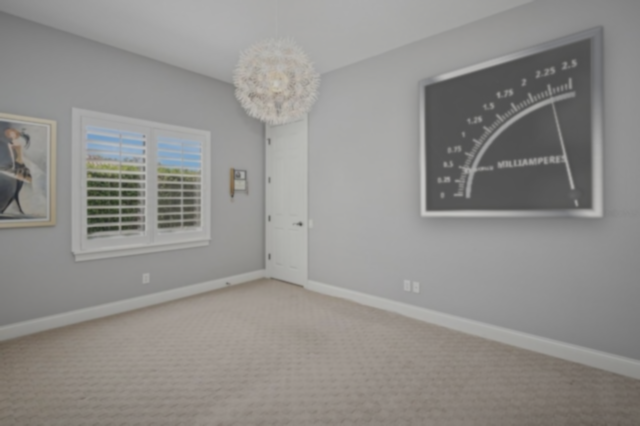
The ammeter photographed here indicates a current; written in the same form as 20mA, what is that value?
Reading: 2.25mA
